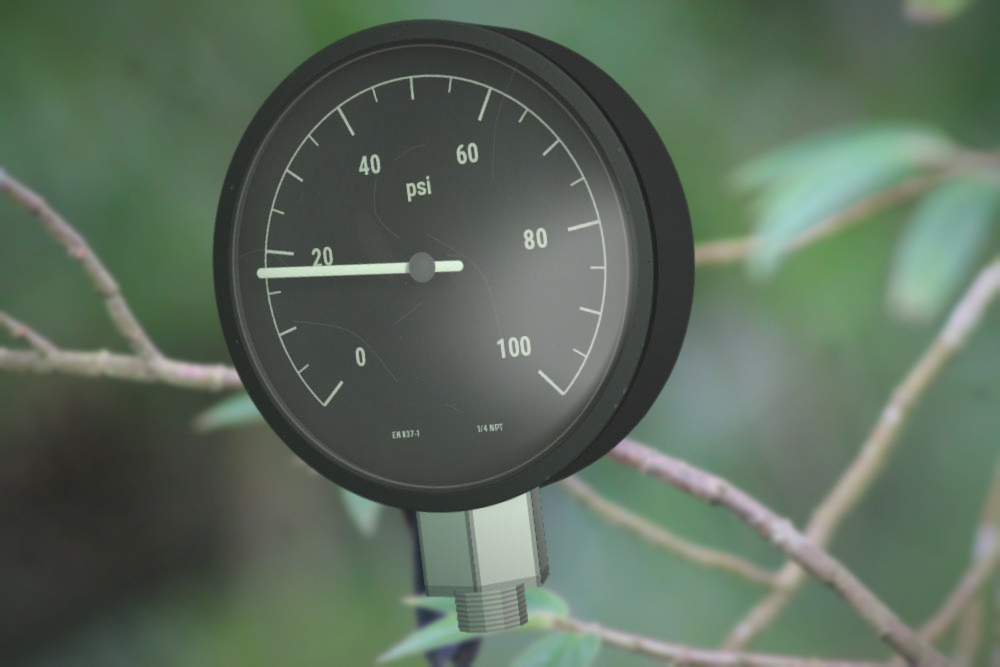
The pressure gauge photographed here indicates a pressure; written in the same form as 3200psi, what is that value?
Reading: 17.5psi
